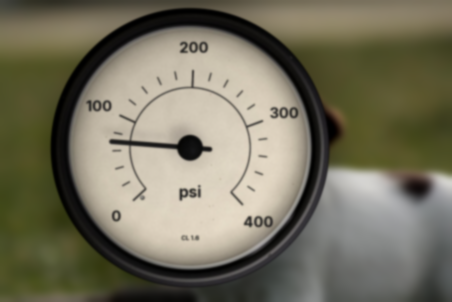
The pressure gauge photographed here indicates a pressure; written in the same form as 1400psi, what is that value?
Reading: 70psi
